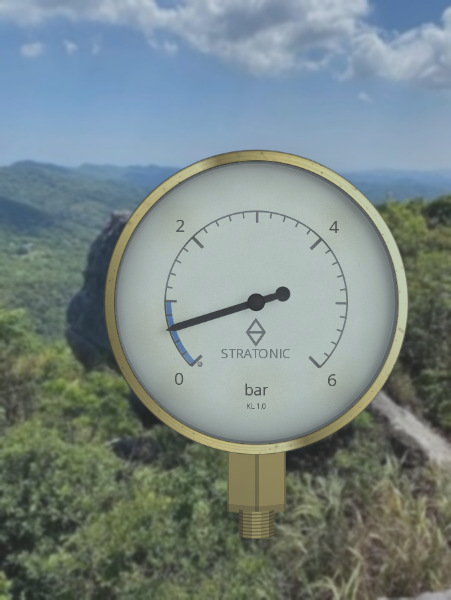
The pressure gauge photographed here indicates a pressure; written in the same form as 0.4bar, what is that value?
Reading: 0.6bar
